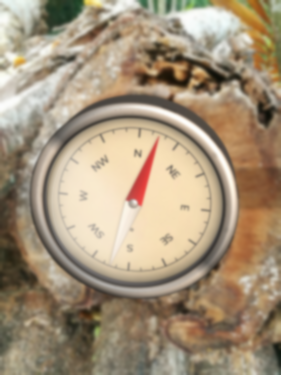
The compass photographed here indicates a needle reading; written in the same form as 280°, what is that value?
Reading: 15°
